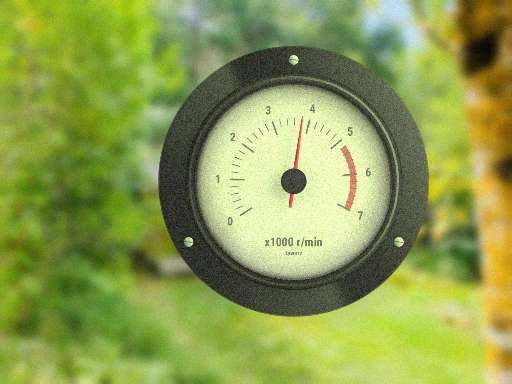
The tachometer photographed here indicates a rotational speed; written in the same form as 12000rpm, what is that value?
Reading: 3800rpm
